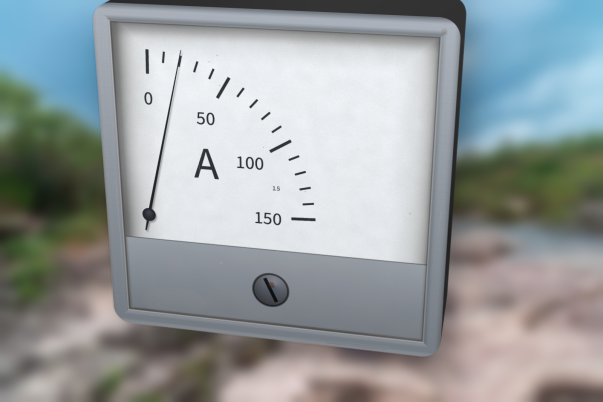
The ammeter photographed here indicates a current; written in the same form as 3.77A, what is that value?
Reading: 20A
